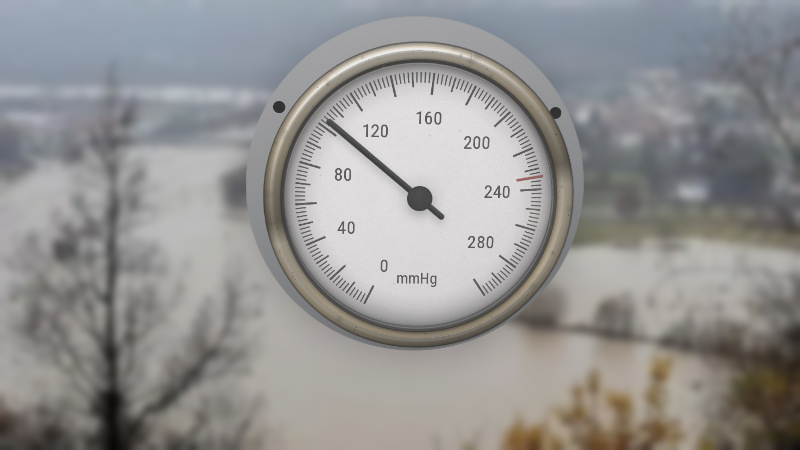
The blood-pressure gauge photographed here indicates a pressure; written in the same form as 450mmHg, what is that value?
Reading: 104mmHg
